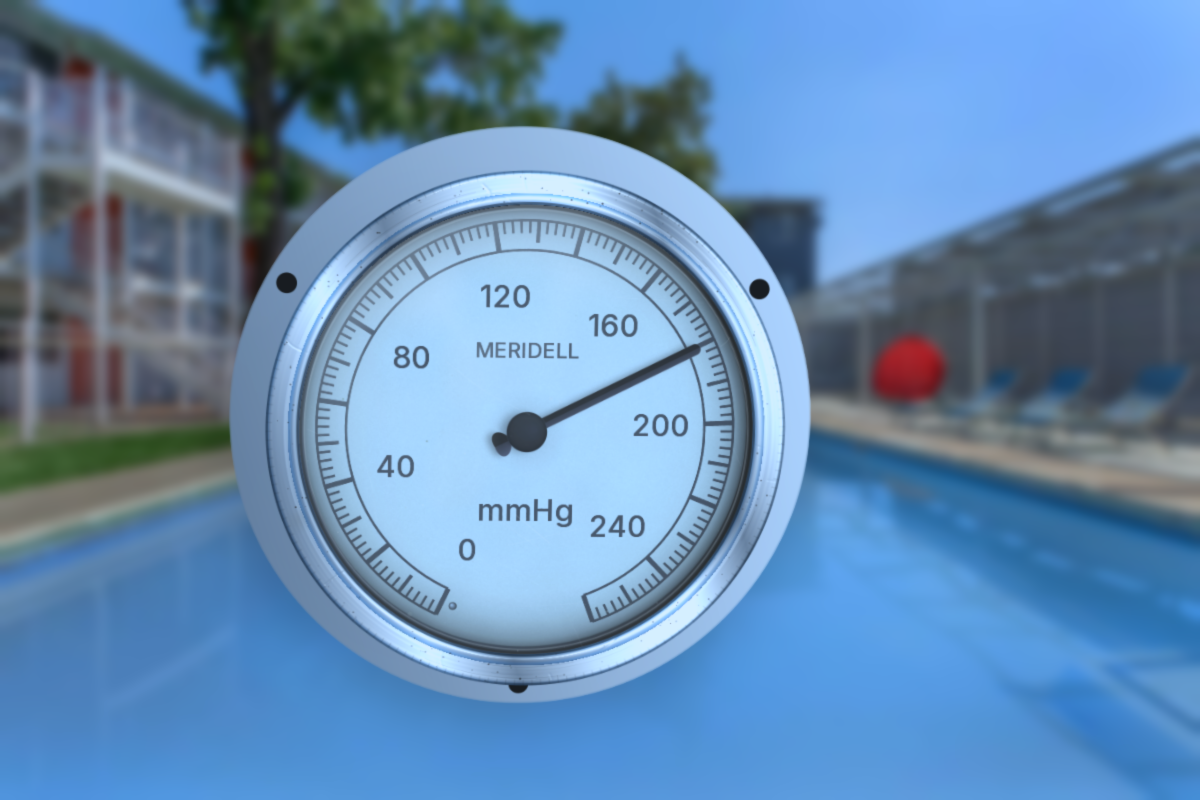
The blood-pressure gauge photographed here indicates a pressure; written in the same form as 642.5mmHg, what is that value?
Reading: 180mmHg
